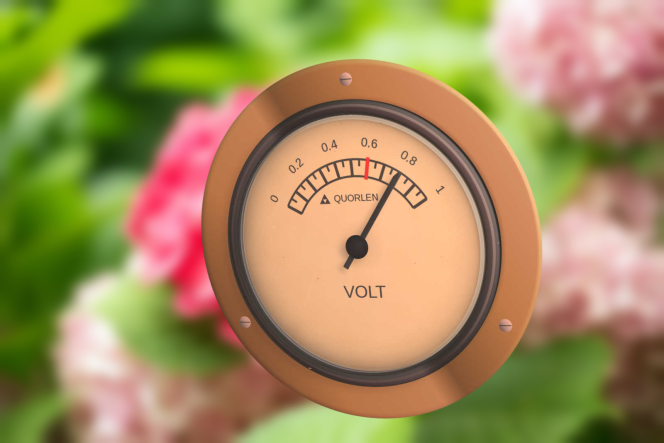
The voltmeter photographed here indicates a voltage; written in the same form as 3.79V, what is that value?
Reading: 0.8V
